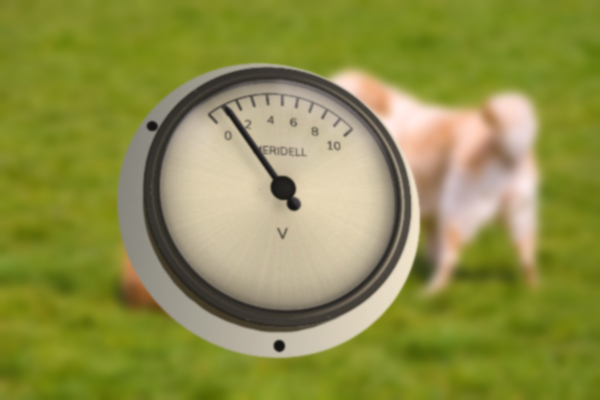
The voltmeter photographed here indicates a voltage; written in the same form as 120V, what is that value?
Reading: 1V
